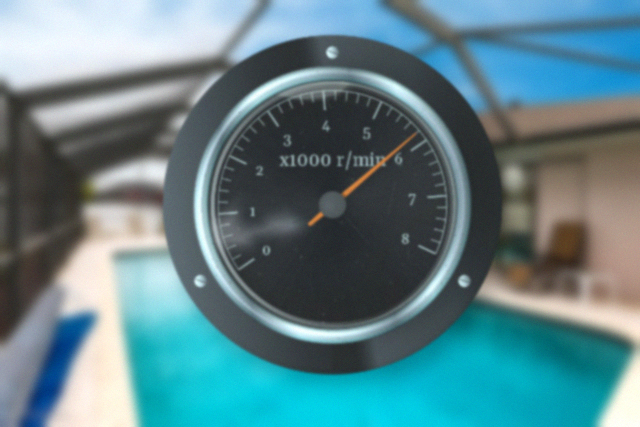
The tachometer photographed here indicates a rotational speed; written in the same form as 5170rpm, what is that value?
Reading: 5800rpm
